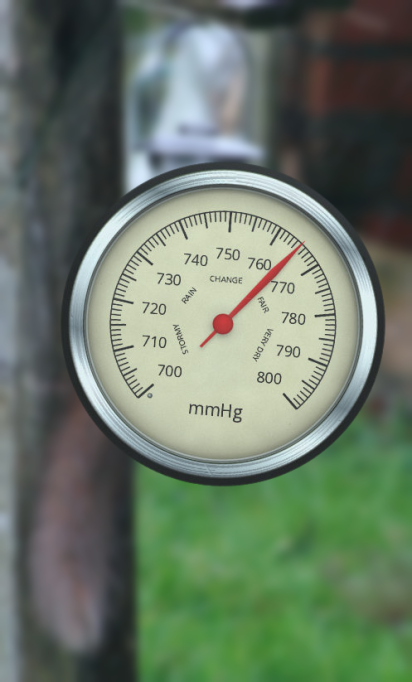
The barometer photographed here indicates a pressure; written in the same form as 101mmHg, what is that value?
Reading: 765mmHg
